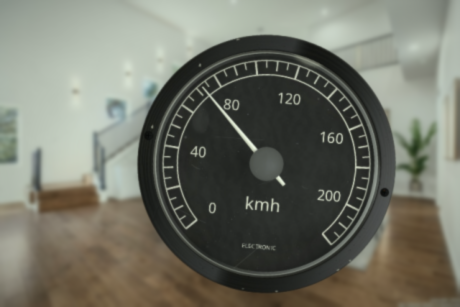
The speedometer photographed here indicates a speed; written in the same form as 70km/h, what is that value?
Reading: 72.5km/h
